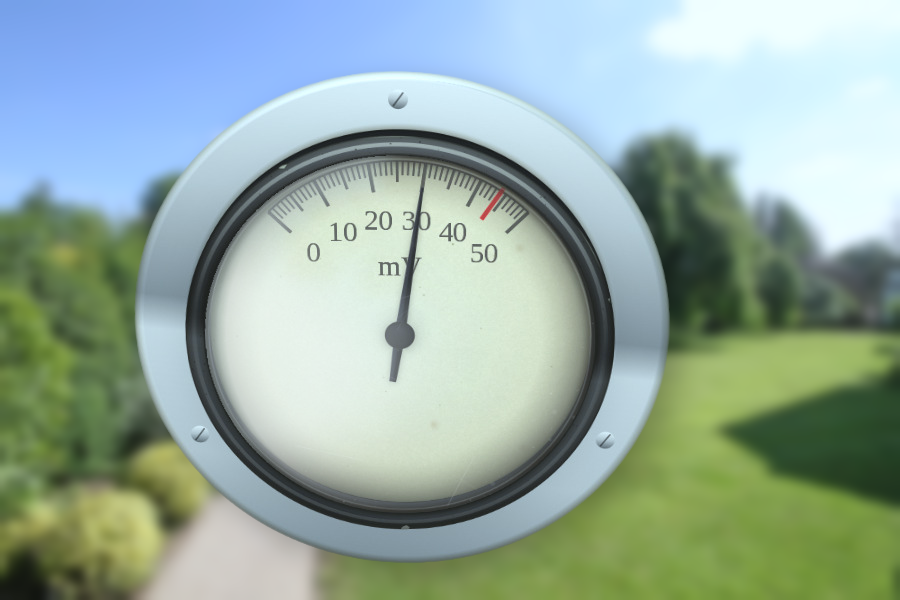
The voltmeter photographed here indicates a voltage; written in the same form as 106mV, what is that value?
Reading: 30mV
